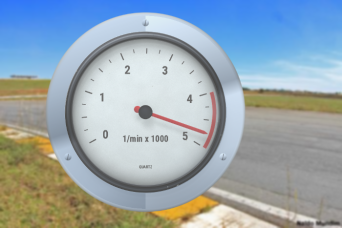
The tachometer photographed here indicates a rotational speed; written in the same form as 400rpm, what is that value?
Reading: 4750rpm
